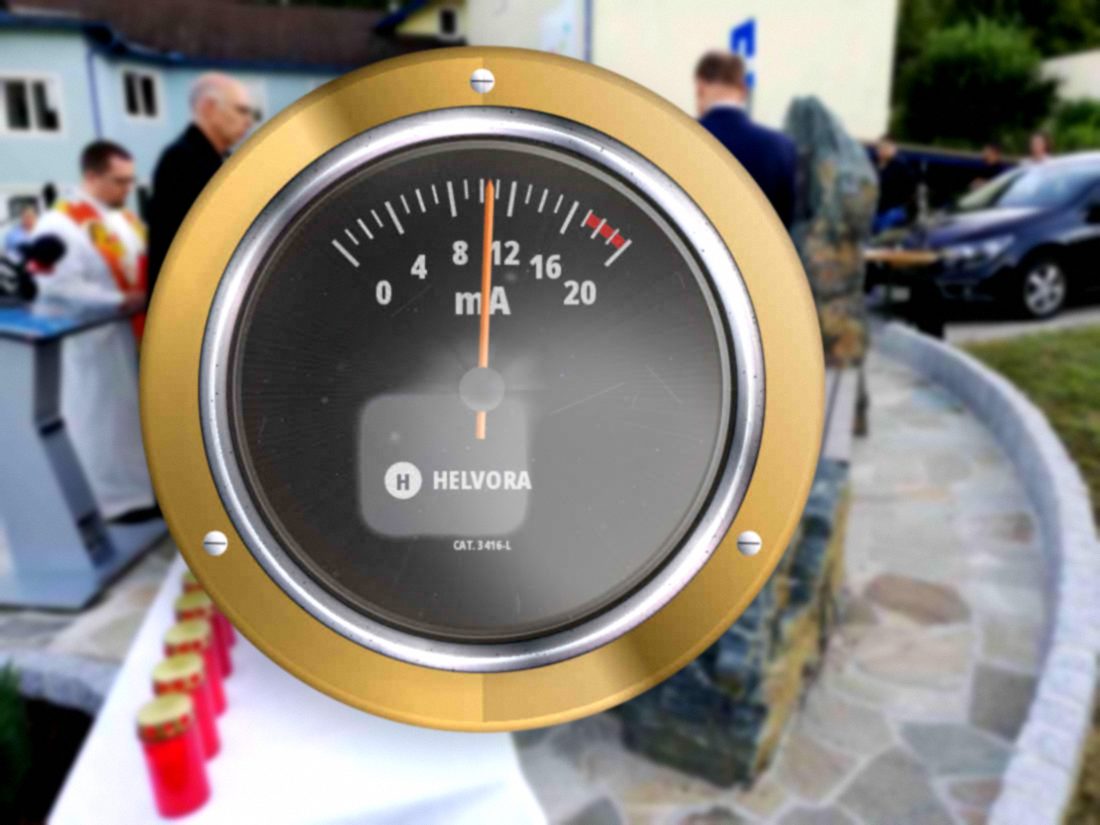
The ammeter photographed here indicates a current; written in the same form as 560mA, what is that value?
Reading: 10.5mA
